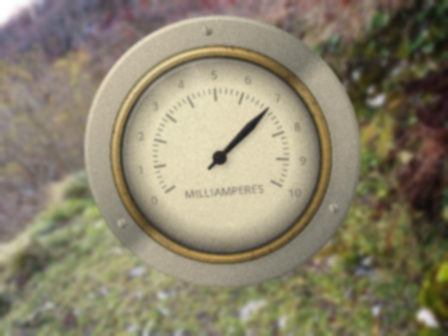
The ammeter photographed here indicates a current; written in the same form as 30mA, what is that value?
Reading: 7mA
